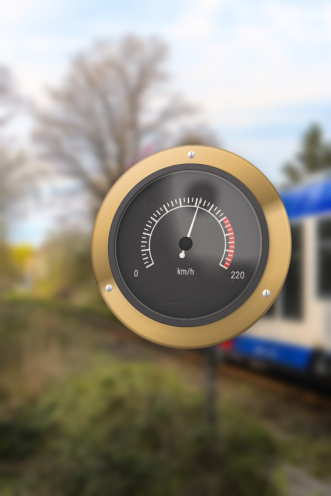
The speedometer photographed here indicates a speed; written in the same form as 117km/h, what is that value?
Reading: 125km/h
